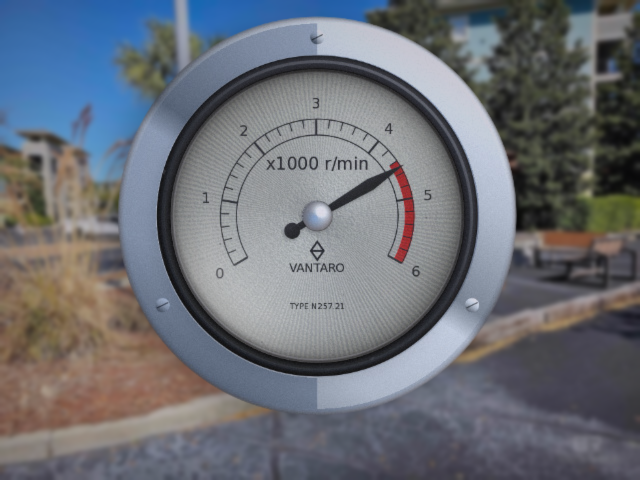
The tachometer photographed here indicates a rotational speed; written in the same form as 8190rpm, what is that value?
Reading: 4500rpm
